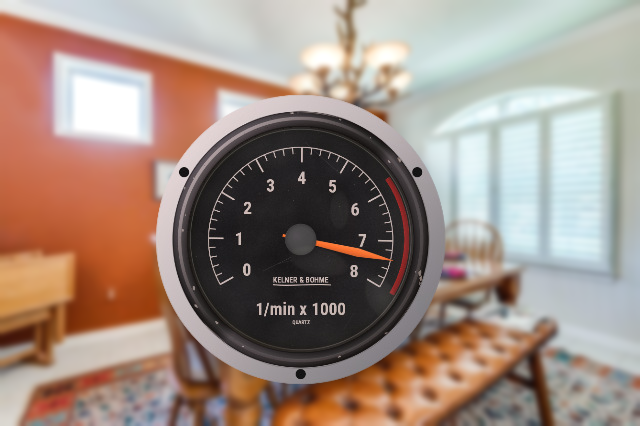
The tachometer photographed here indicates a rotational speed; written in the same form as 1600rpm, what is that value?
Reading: 7400rpm
